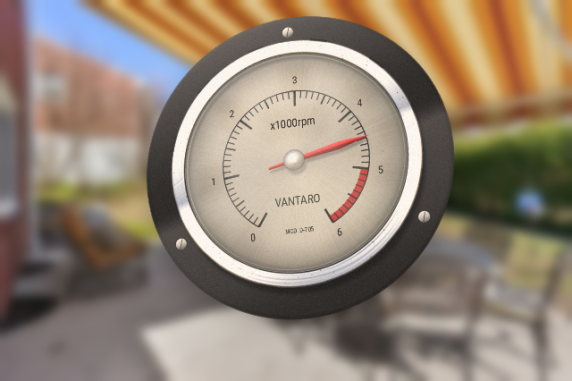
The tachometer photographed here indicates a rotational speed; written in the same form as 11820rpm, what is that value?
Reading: 4500rpm
